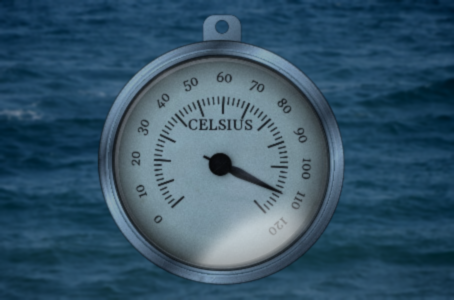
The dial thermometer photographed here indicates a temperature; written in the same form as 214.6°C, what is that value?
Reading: 110°C
